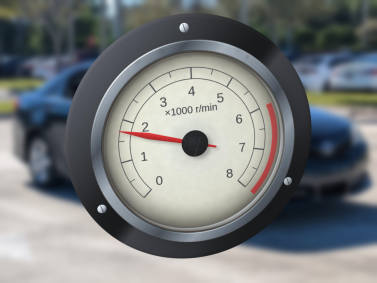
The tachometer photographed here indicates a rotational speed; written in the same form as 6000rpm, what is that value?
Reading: 1750rpm
